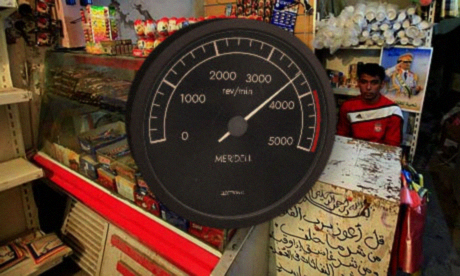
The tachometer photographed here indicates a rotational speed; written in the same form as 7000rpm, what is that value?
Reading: 3600rpm
